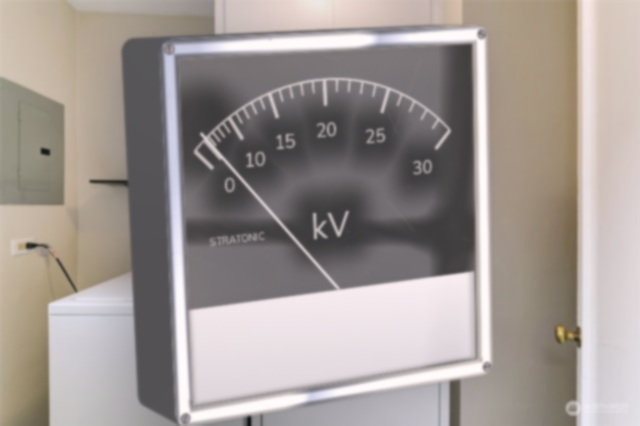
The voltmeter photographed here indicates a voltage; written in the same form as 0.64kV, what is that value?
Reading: 5kV
